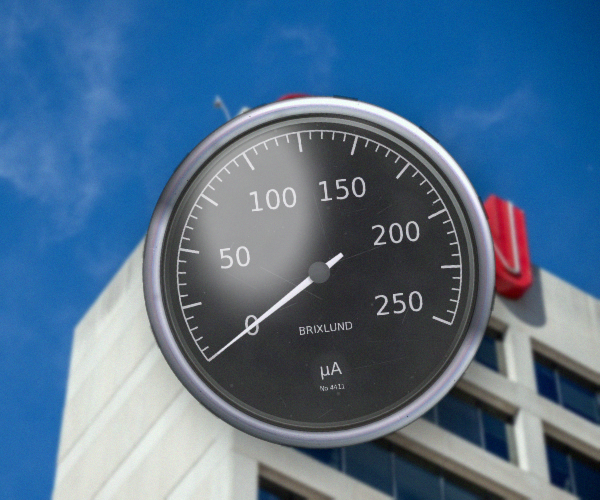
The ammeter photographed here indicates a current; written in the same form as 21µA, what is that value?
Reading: 0µA
